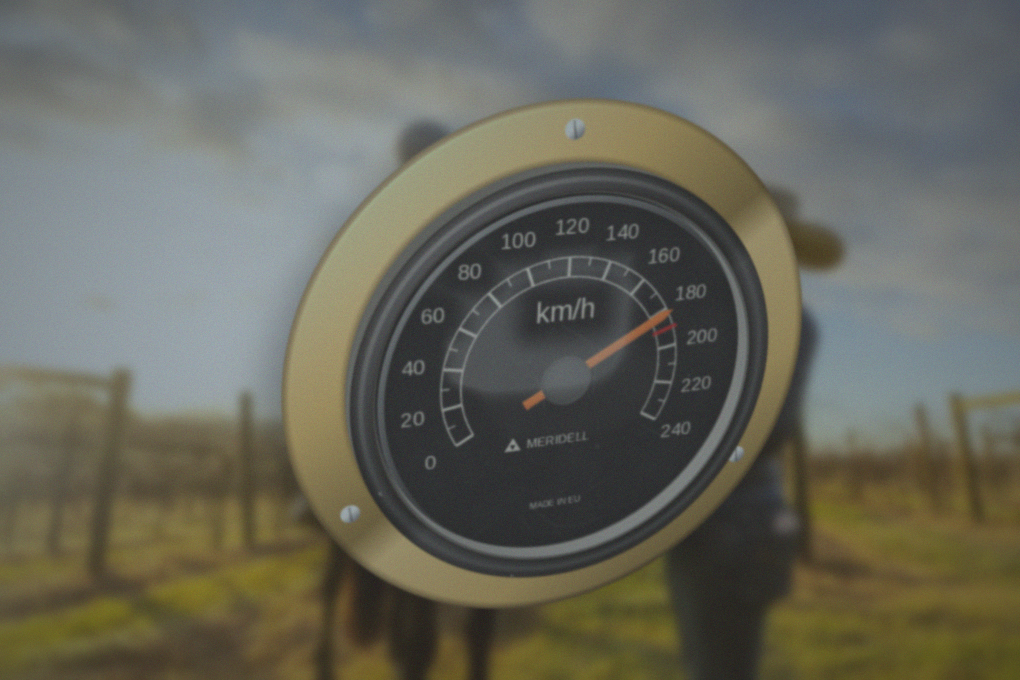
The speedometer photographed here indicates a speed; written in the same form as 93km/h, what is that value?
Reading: 180km/h
